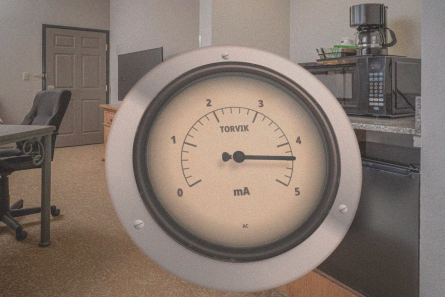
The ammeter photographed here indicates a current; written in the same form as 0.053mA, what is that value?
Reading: 4.4mA
